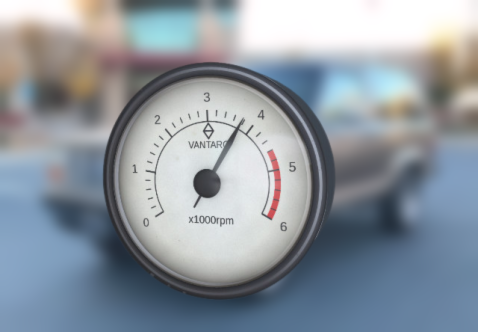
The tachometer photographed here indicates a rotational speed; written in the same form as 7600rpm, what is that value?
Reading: 3800rpm
